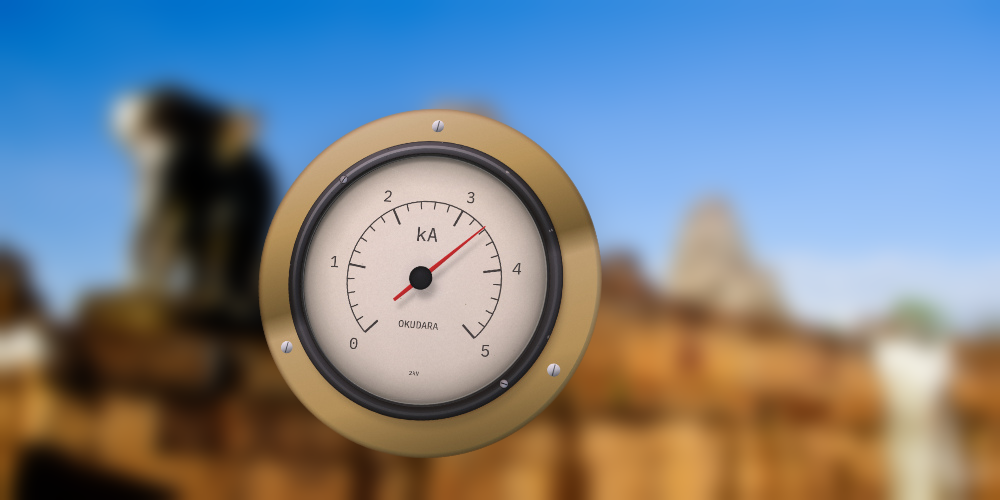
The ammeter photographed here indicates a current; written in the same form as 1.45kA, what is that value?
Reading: 3.4kA
